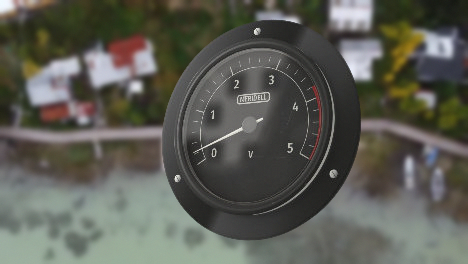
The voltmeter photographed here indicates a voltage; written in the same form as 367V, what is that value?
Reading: 0.2V
